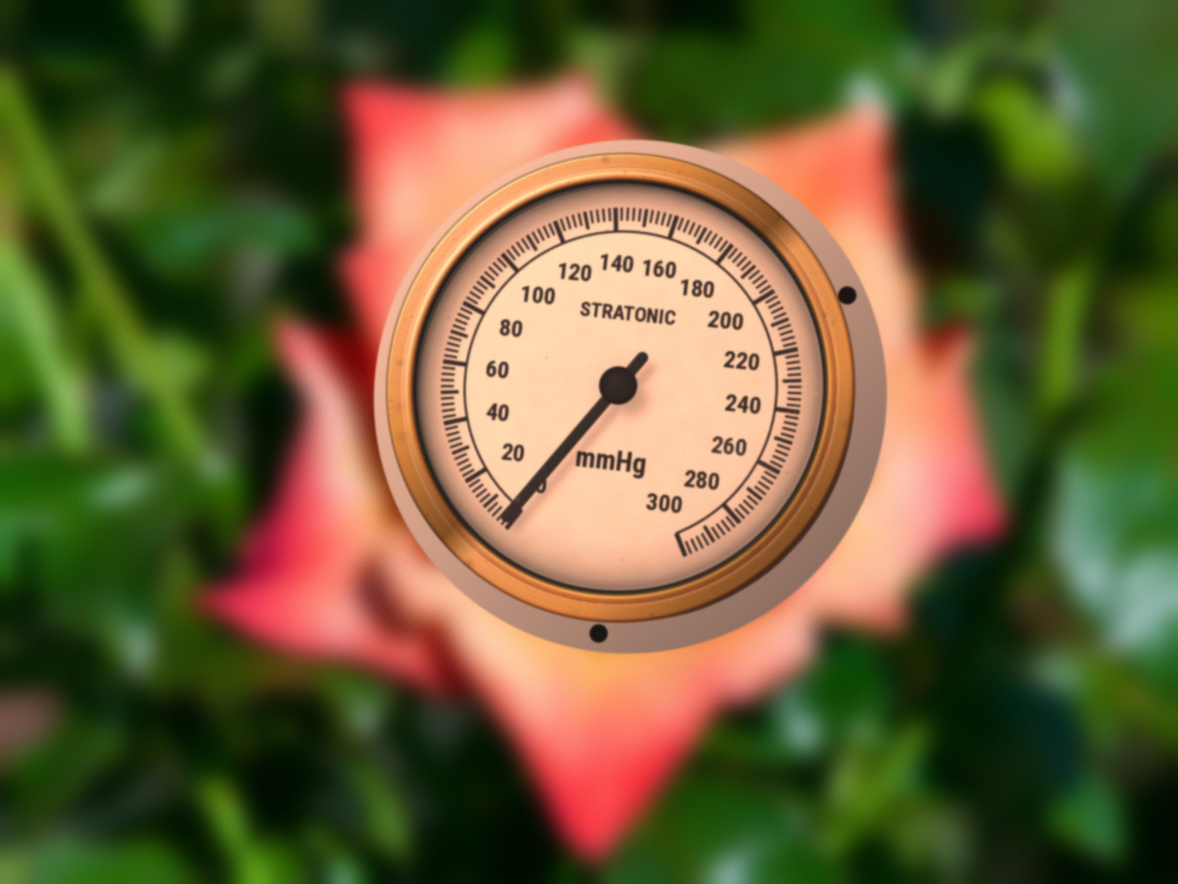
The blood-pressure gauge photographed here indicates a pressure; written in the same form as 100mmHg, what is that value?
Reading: 2mmHg
